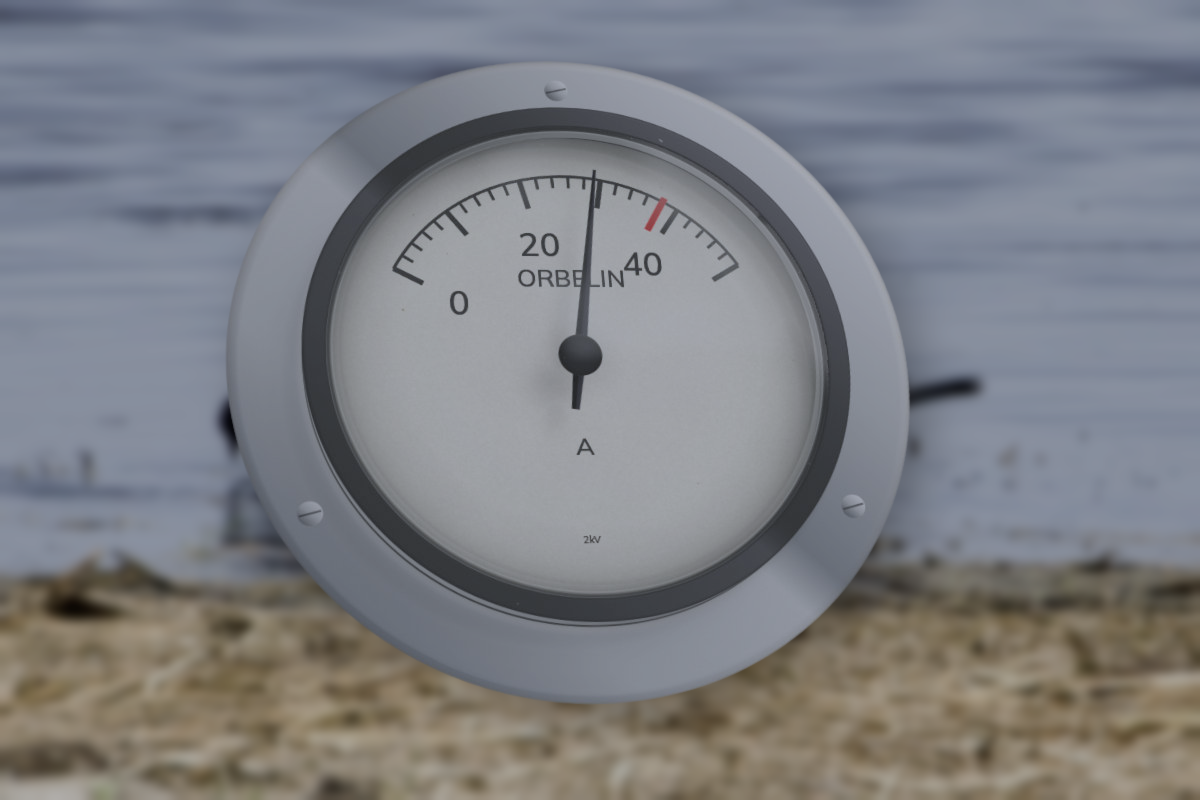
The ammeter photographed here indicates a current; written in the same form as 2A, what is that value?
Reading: 29A
